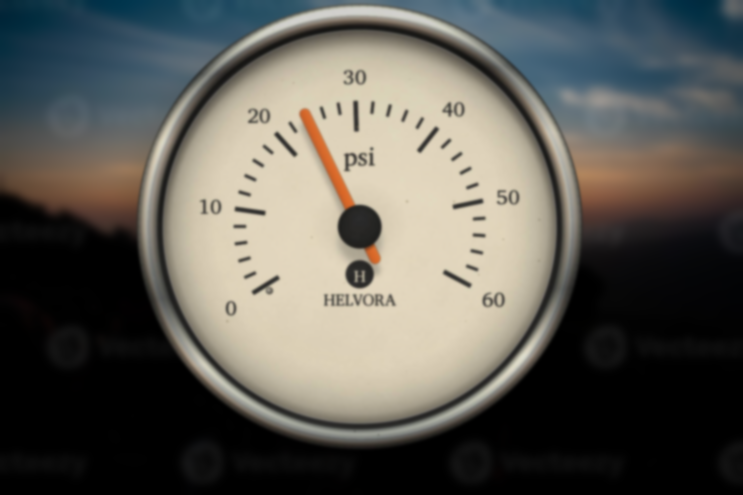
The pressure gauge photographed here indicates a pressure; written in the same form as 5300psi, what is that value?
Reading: 24psi
